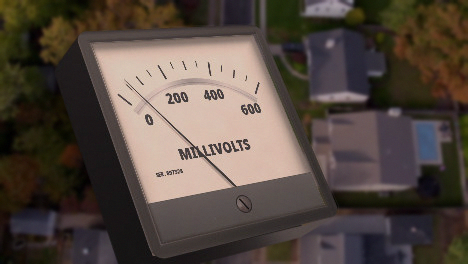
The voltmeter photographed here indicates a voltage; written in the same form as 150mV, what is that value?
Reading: 50mV
